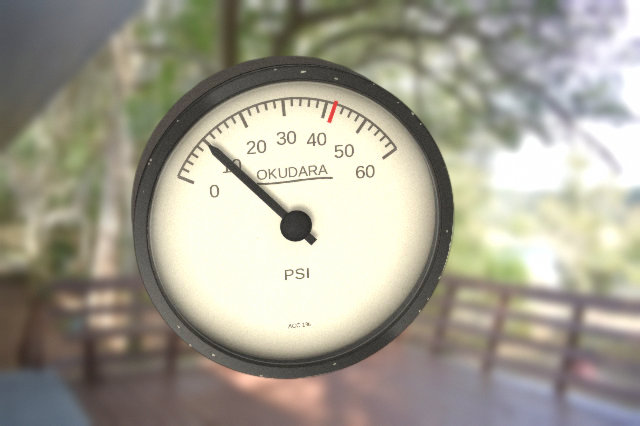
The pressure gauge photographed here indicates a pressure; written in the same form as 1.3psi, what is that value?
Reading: 10psi
